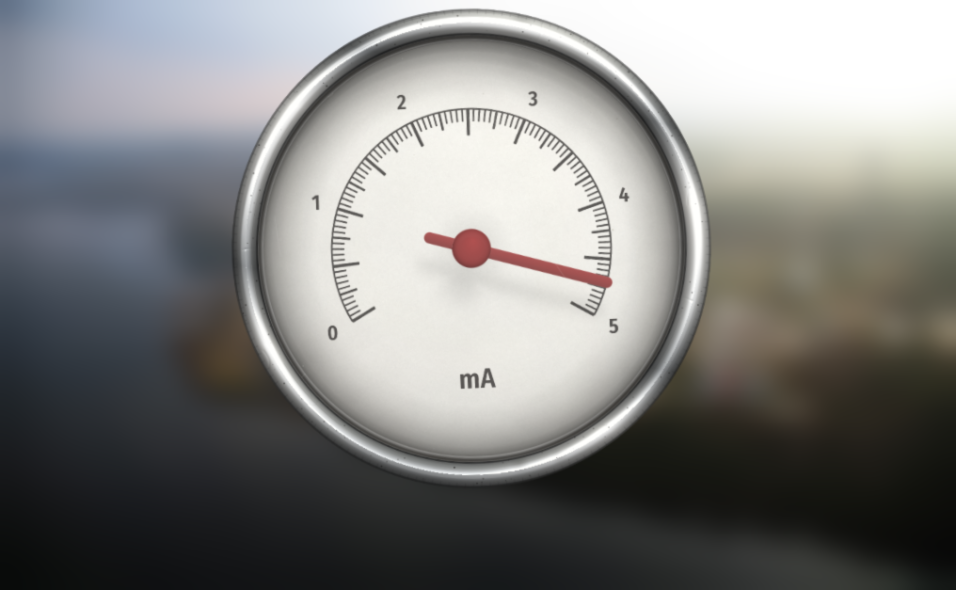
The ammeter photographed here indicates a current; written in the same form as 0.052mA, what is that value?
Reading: 4.7mA
